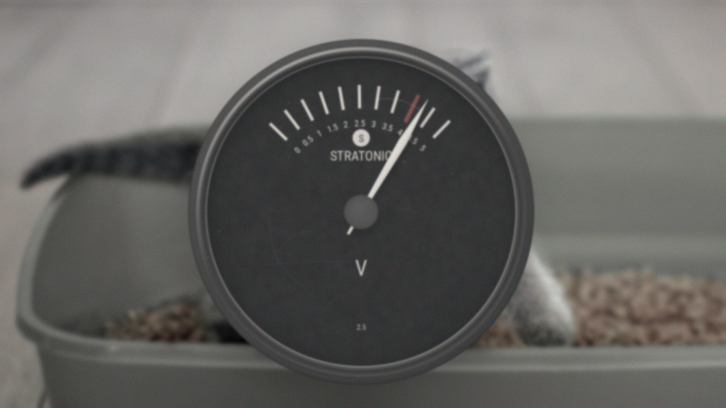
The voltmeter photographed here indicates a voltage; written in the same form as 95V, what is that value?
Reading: 4.25V
